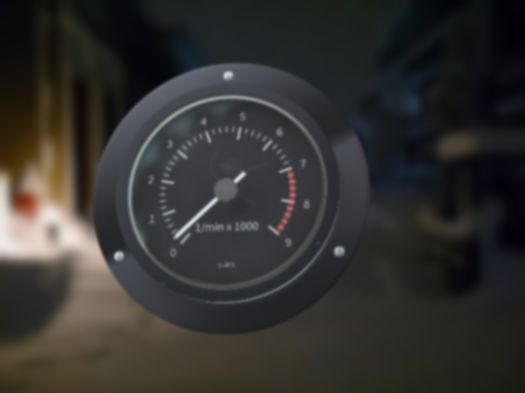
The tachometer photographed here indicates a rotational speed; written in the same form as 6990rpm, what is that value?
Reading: 200rpm
